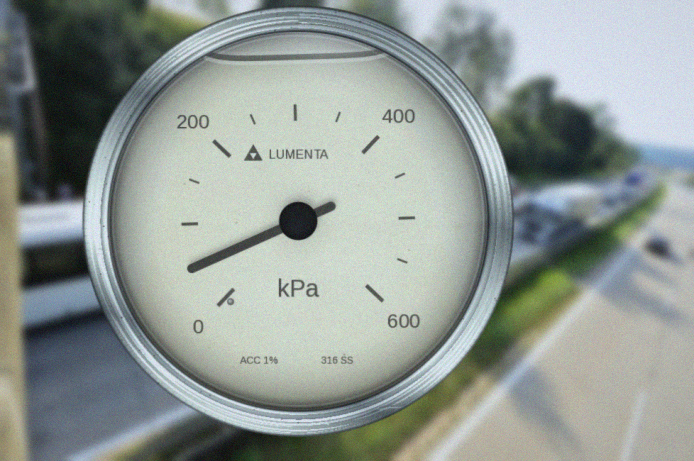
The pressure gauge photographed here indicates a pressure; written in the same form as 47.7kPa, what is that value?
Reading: 50kPa
